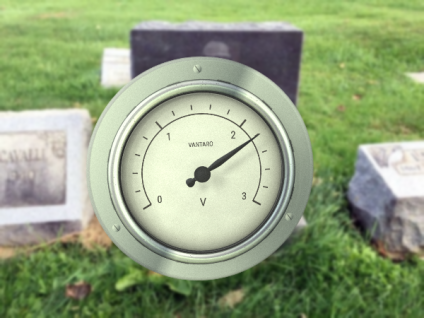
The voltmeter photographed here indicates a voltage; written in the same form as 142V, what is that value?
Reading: 2.2V
